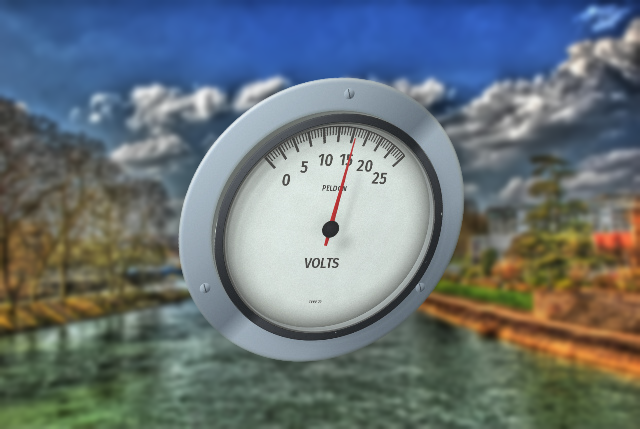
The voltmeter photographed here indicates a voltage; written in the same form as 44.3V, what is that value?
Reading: 15V
